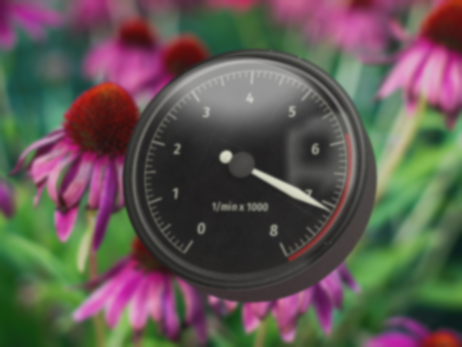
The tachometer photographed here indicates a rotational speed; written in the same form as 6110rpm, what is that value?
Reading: 7100rpm
